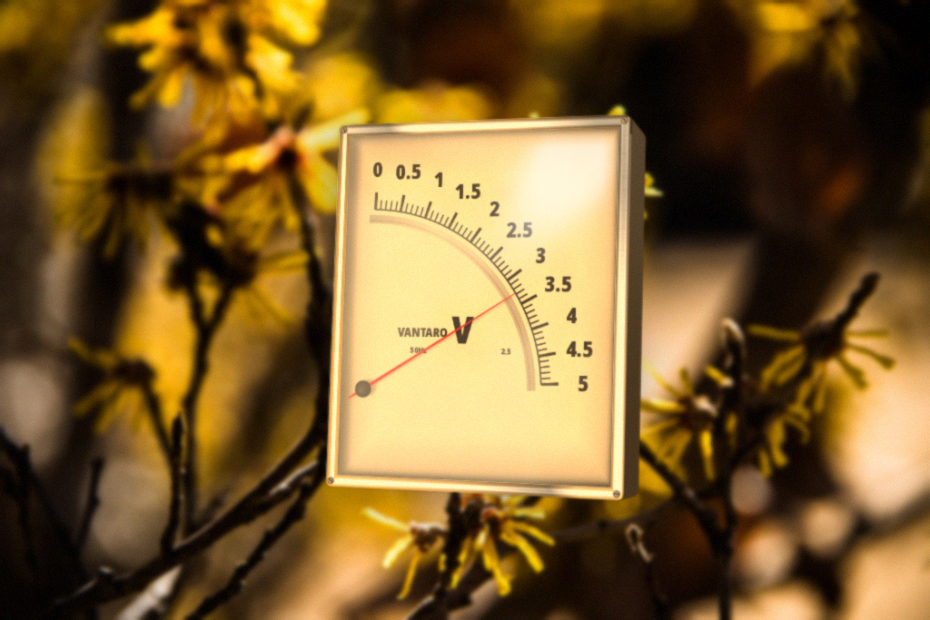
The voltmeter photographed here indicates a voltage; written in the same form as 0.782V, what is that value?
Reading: 3.3V
